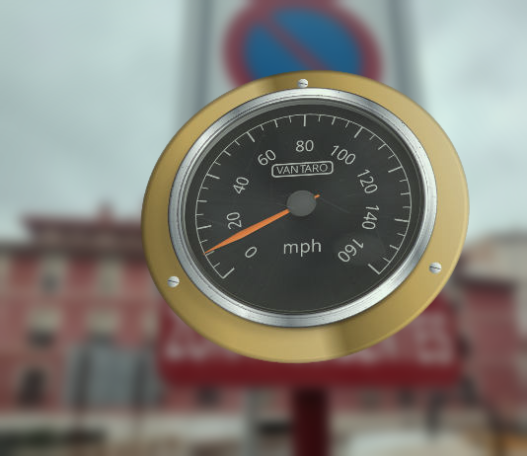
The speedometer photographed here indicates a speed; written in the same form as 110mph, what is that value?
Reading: 10mph
